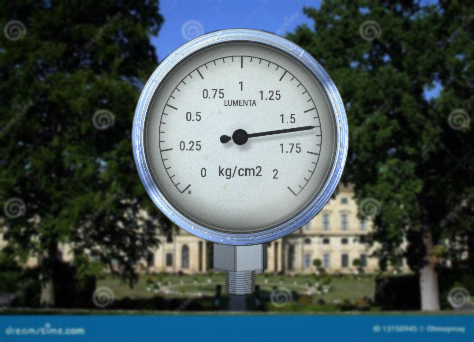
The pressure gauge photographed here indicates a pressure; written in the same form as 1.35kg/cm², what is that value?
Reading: 1.6kg/cm²
